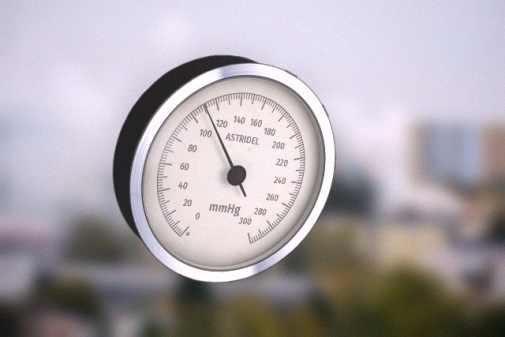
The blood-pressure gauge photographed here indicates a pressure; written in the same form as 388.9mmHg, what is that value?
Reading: 110mmHg
